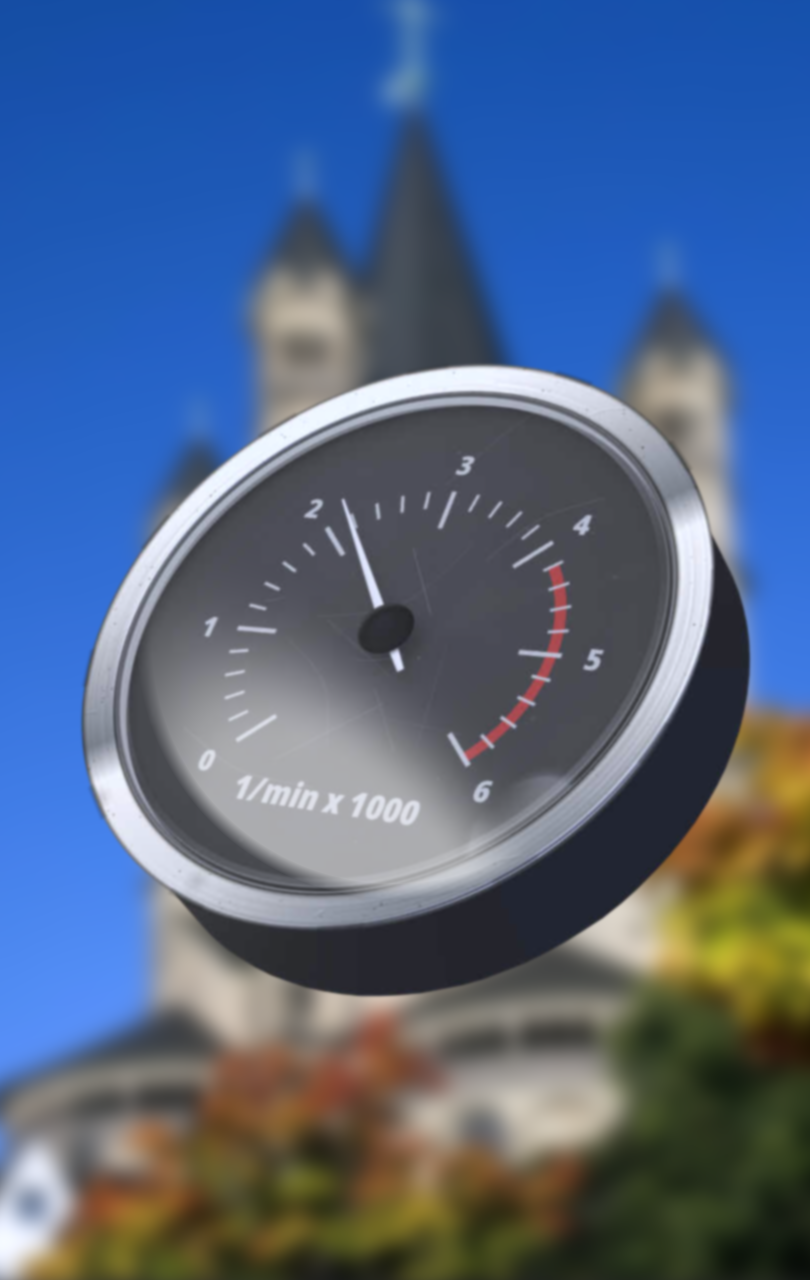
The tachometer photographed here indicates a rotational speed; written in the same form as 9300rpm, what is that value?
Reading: 2200rpm
